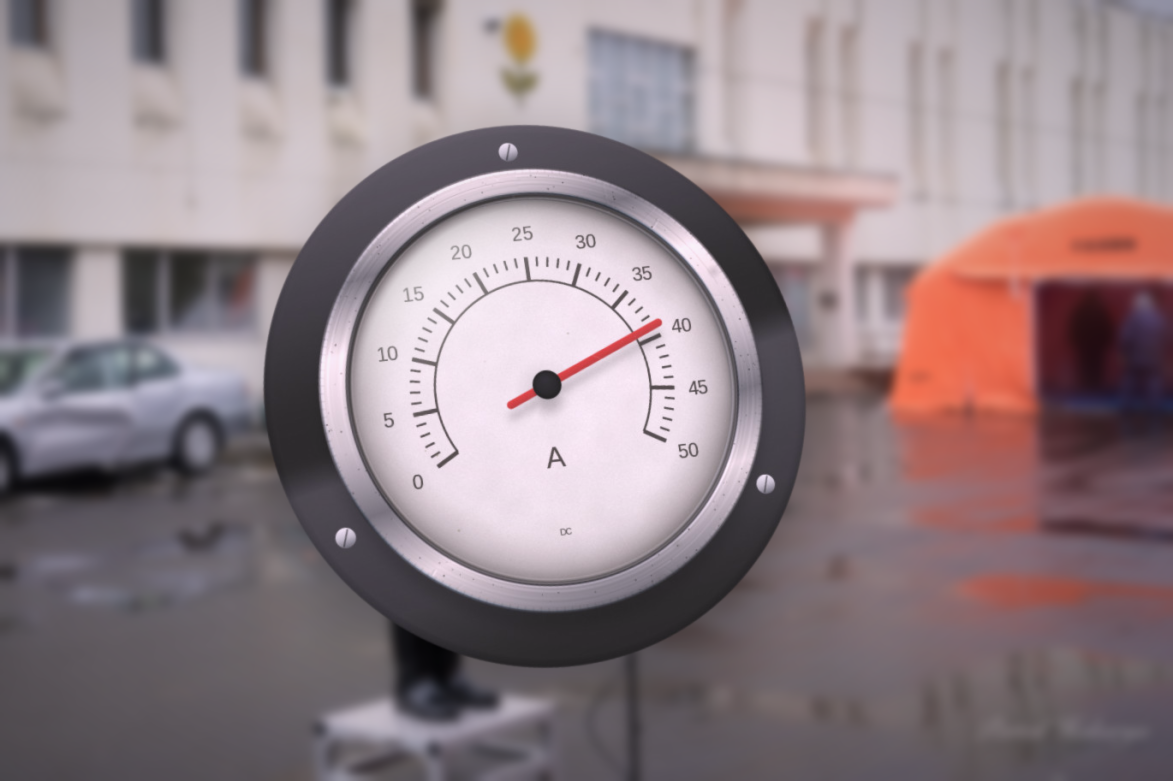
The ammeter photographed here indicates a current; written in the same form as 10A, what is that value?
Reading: 39A
